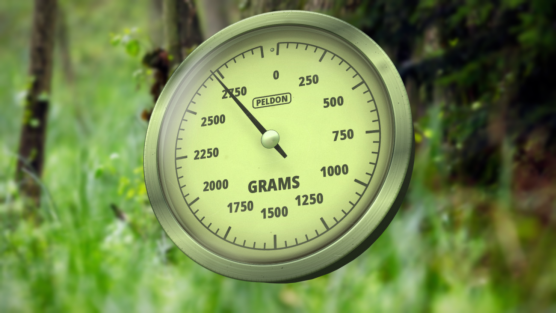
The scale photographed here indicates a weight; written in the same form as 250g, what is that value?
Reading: 2725g
